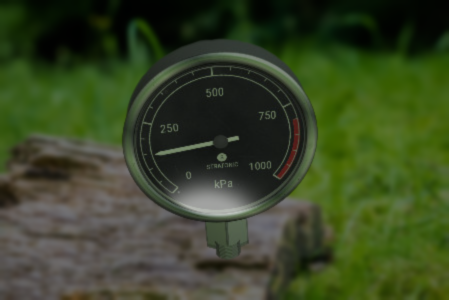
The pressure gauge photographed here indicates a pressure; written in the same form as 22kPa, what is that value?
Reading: 150kPa
